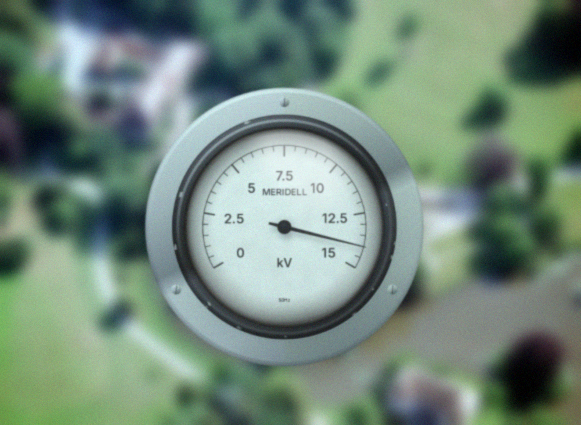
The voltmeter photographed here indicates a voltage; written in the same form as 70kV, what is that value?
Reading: 14kV
